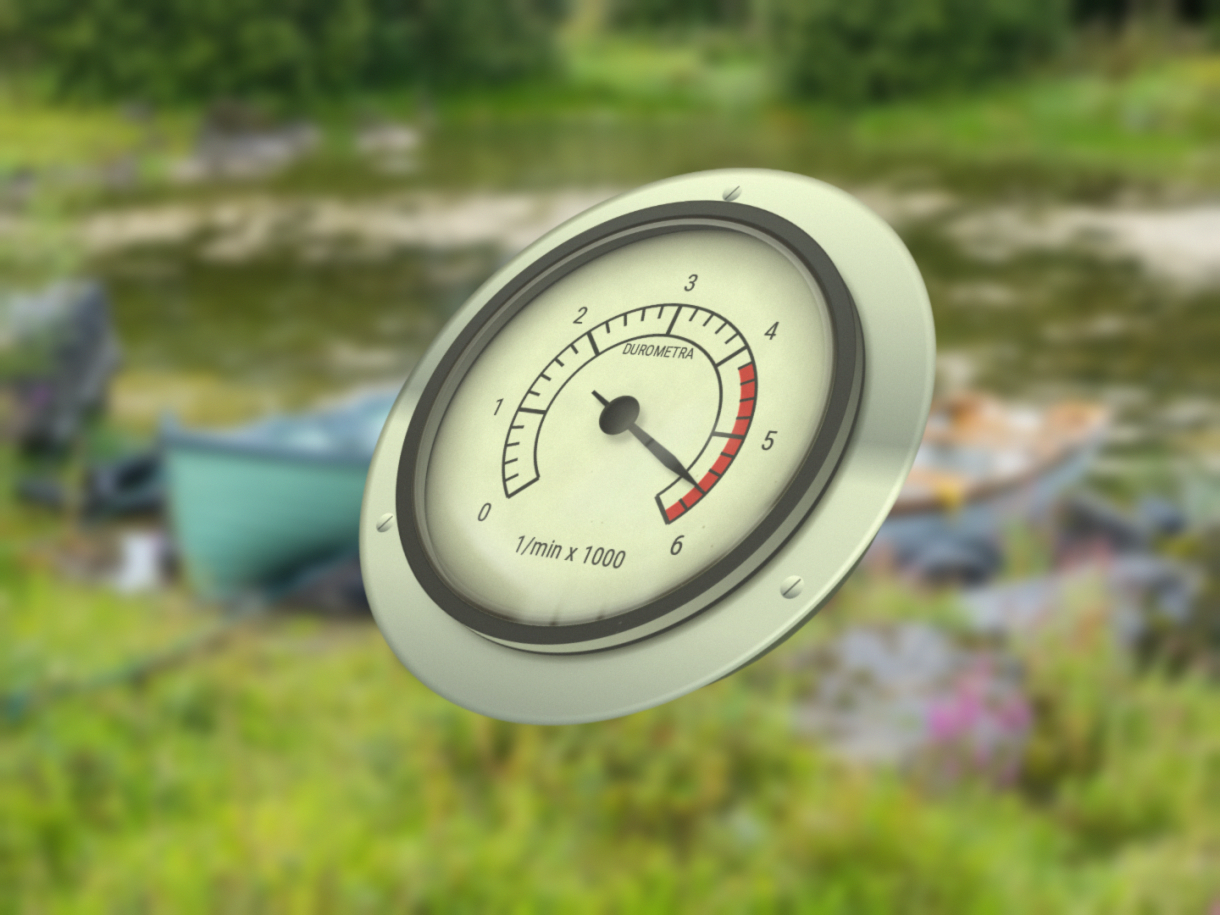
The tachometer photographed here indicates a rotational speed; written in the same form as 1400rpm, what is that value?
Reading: 5600rpm
